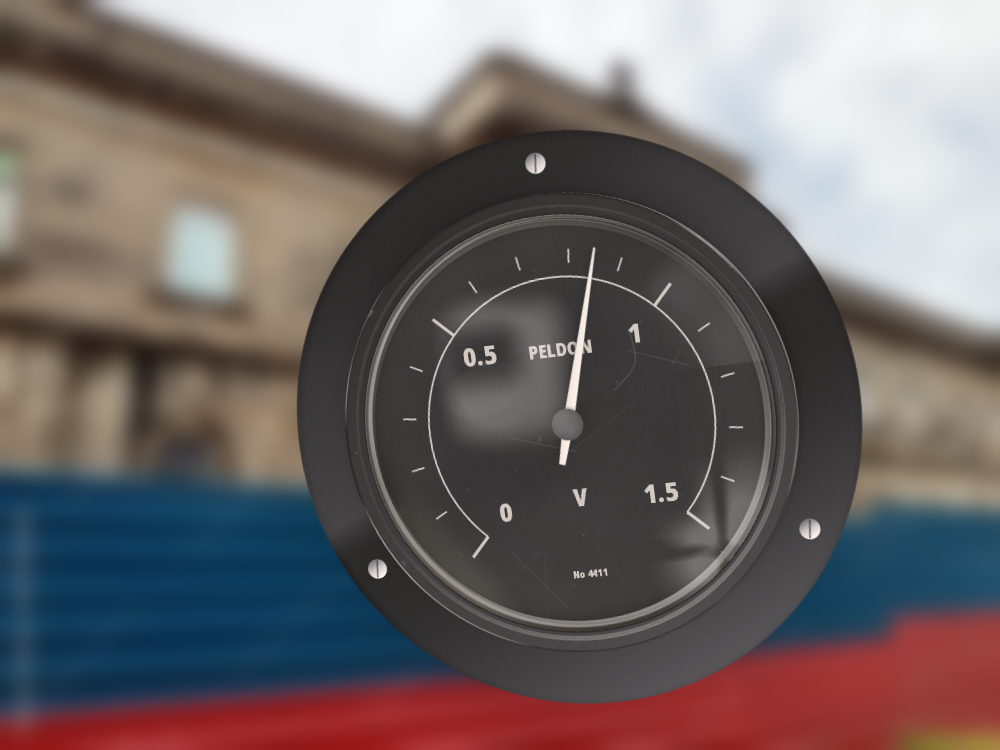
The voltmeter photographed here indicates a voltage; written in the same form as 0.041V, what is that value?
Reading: 0.85V
